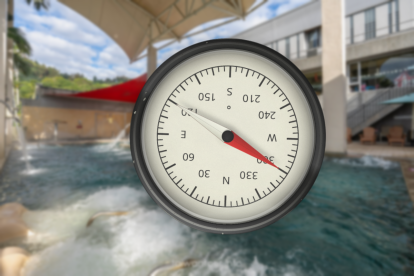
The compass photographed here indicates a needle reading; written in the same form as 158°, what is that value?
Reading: 300°
